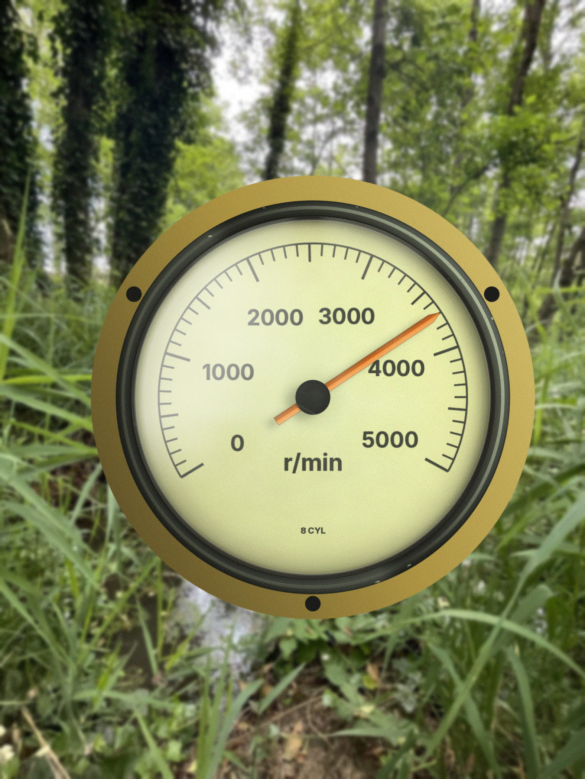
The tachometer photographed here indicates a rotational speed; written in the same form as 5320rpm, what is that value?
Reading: 3700rpm
